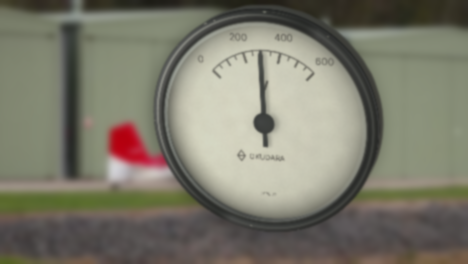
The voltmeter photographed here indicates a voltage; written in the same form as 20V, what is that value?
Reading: 300V
